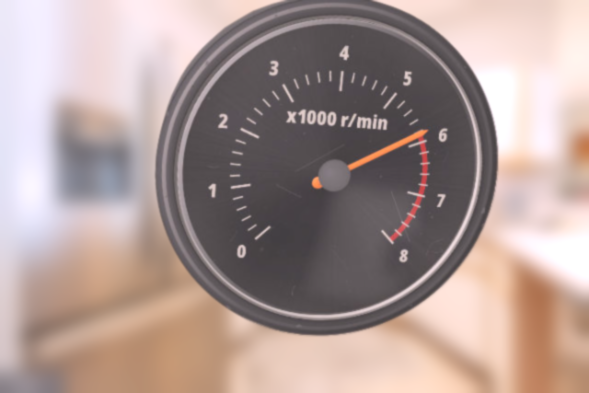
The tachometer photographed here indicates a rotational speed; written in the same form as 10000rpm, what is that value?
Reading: 5800rpm
